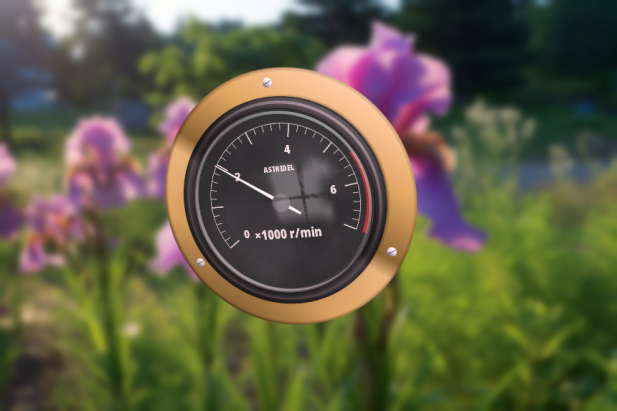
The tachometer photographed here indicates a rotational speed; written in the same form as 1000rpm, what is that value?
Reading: 2000rpm
